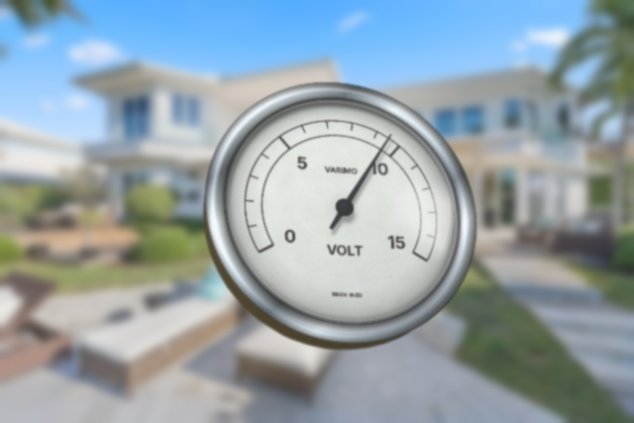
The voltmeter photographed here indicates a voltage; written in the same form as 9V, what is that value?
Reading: 9.5V
